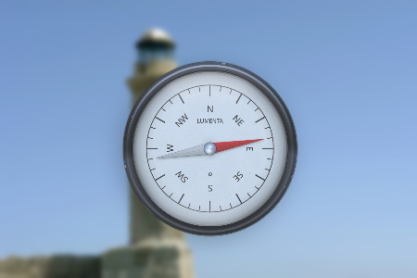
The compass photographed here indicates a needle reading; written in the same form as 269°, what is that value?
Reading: 80°
